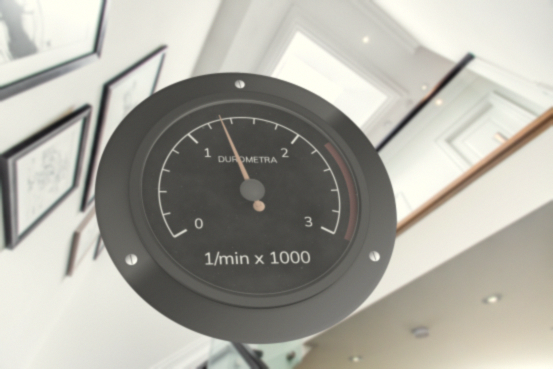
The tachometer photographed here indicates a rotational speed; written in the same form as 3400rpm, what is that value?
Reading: 1300rpm
